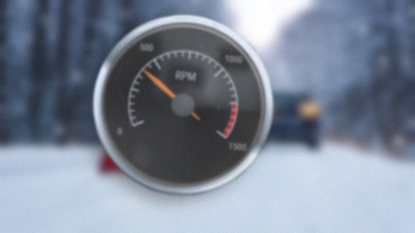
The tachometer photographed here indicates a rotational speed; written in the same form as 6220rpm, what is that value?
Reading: 400rpm
